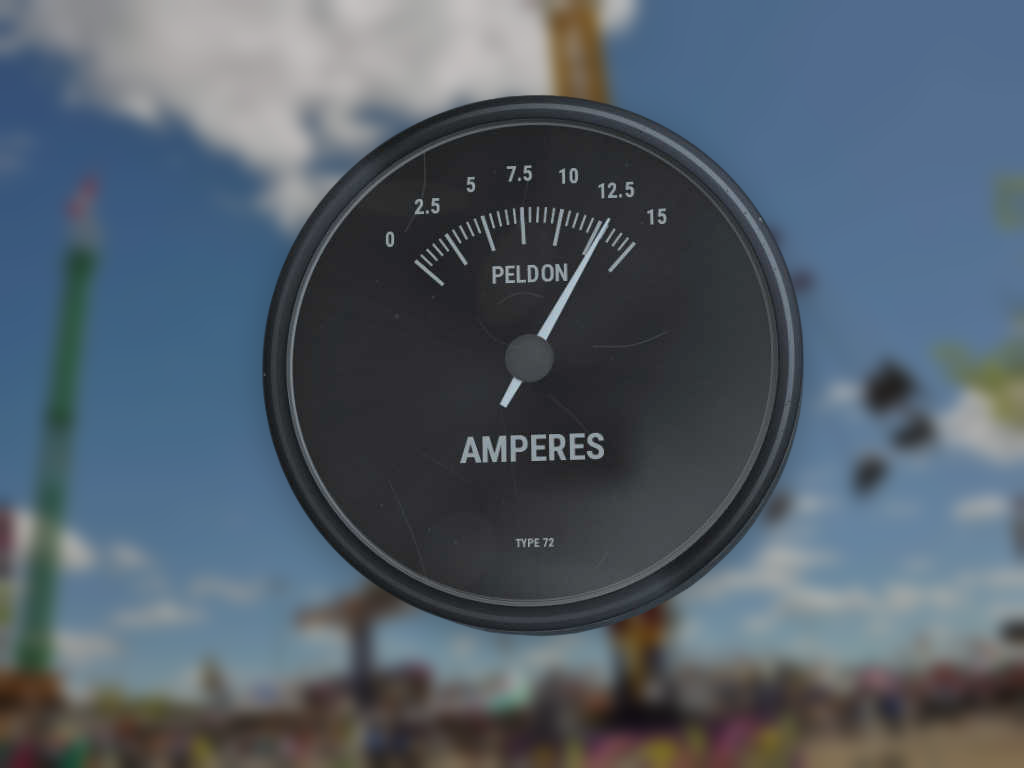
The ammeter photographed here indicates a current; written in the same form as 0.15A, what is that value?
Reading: 13A
